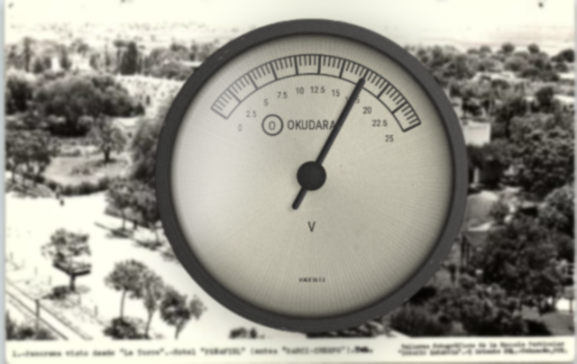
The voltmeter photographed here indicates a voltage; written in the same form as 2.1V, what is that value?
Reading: 17.5V
